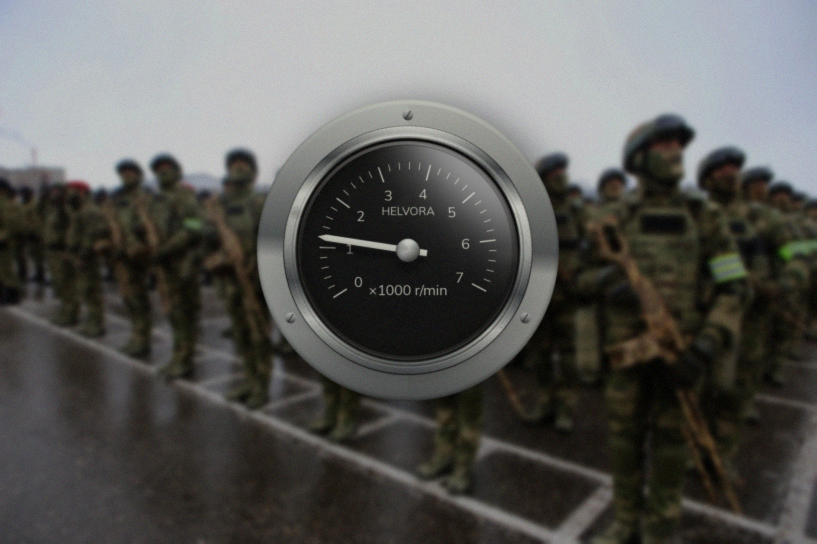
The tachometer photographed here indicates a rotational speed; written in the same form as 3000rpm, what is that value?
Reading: 1200rpm
